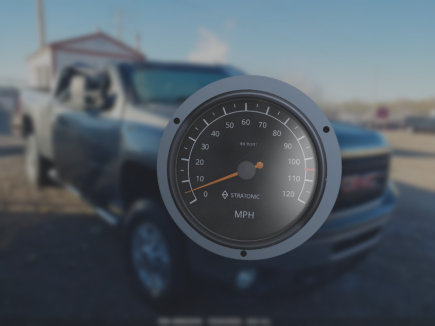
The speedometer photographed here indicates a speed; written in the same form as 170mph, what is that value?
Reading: 5mph
